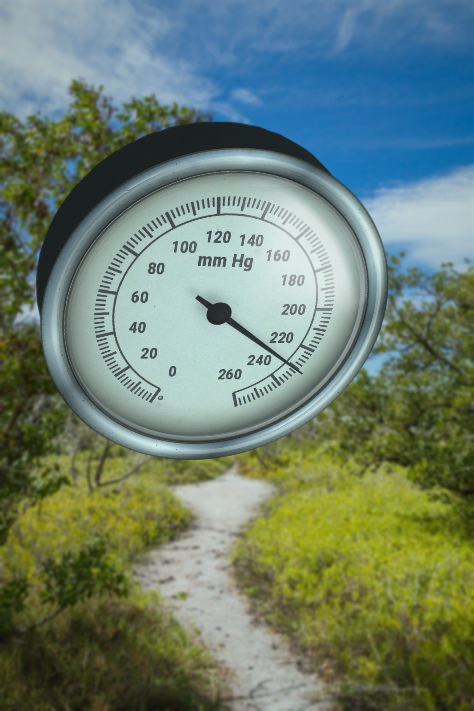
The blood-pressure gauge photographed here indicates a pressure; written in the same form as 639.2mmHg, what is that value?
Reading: 230mmHg
